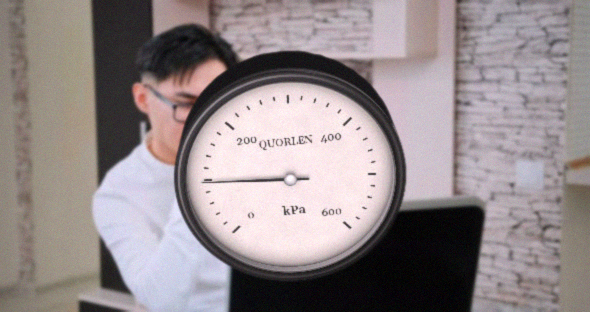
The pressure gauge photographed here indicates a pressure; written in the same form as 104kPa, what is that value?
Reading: 100kPa
